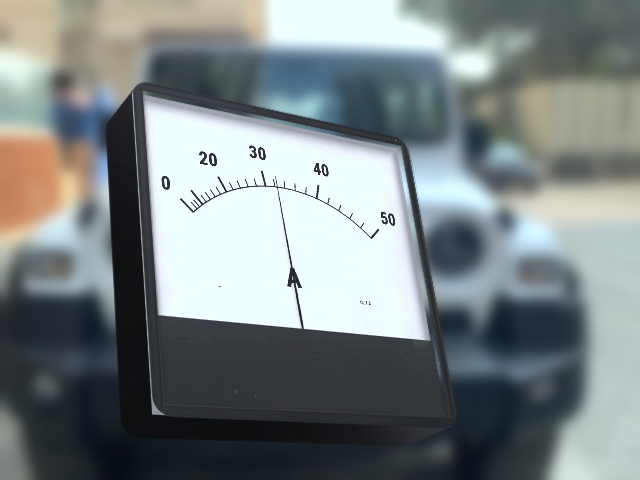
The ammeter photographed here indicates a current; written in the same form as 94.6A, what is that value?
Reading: 32A
